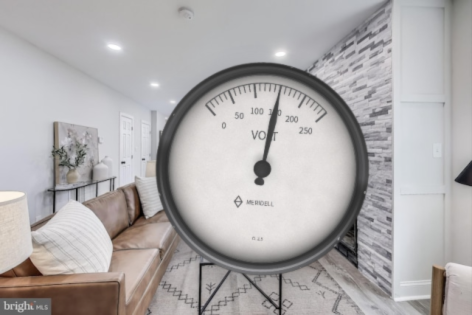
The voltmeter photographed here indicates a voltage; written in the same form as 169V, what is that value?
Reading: 150V
